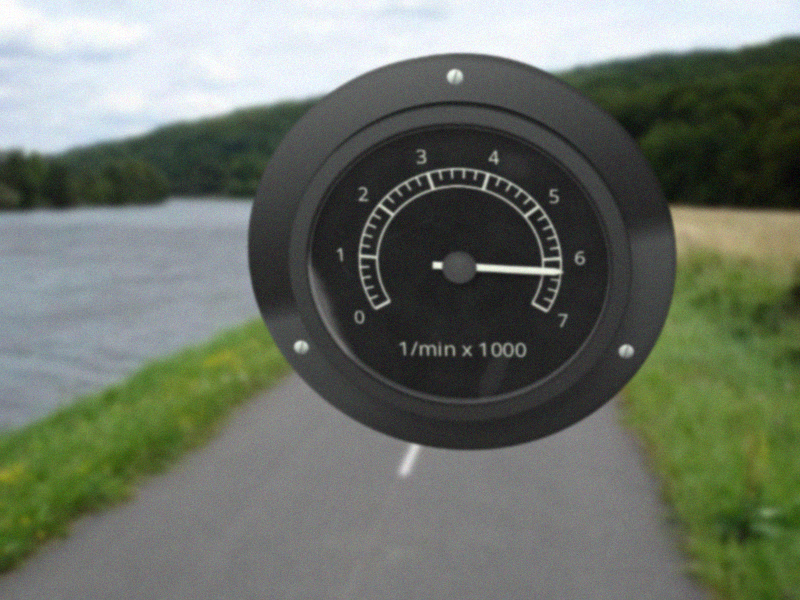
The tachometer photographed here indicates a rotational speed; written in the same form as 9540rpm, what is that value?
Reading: 6200rpm
